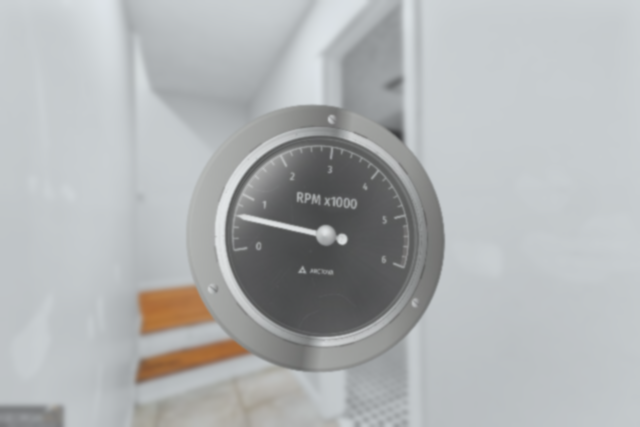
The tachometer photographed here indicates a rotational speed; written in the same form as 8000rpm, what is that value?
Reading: 600rpm
